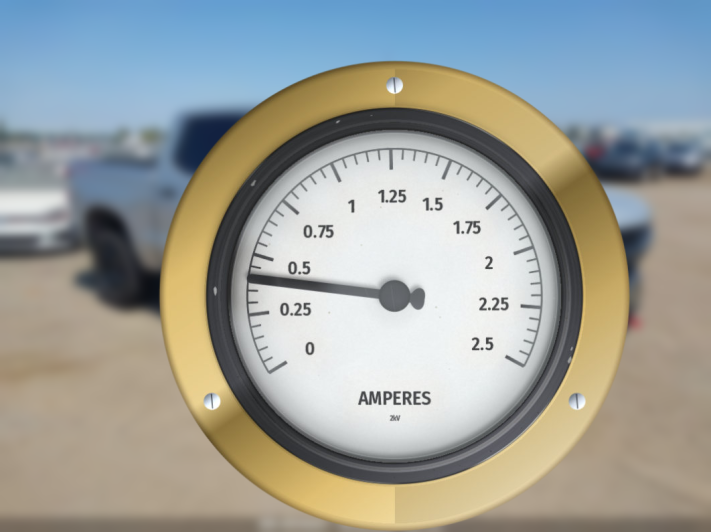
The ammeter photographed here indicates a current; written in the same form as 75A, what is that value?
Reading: 0.4A
